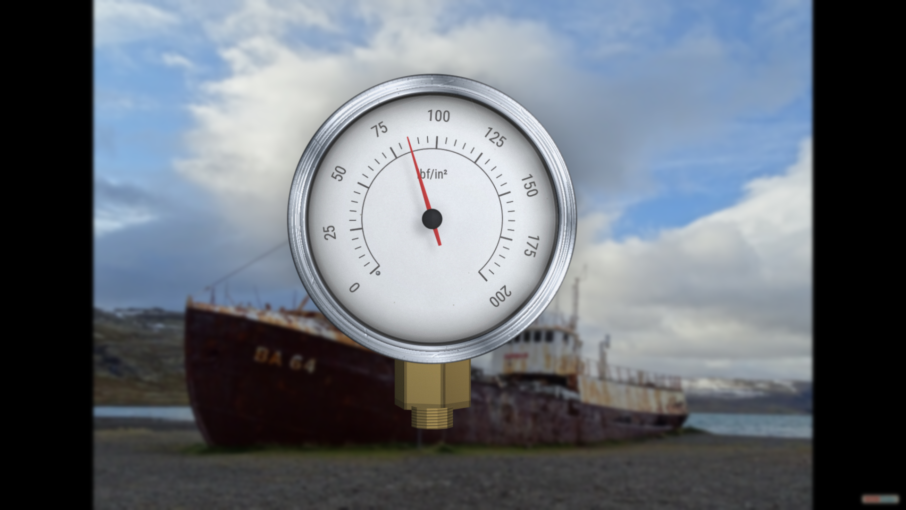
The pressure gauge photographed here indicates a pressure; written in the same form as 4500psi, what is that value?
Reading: 85psi
